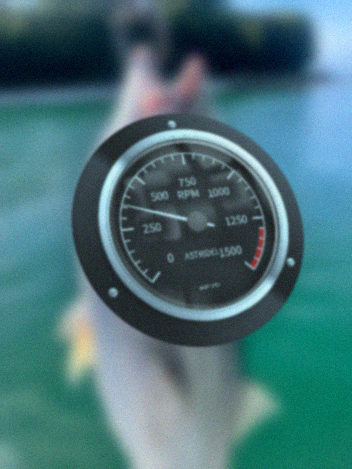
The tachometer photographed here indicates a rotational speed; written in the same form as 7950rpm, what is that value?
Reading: 350rpm
